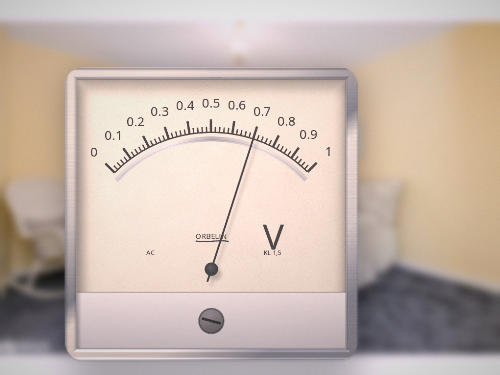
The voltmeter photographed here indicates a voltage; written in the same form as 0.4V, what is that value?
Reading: 0.7V
